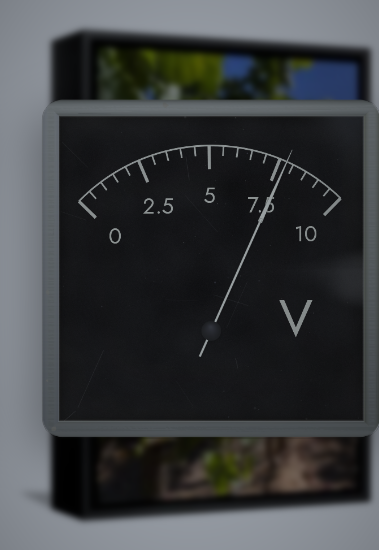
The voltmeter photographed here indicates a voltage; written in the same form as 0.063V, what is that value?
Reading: 7.75V
